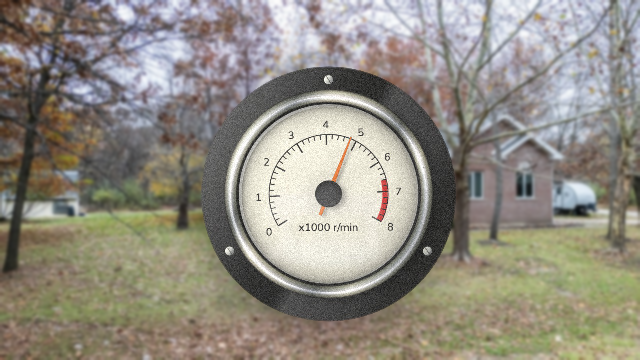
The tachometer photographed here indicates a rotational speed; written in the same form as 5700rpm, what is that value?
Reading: 4800rpm
